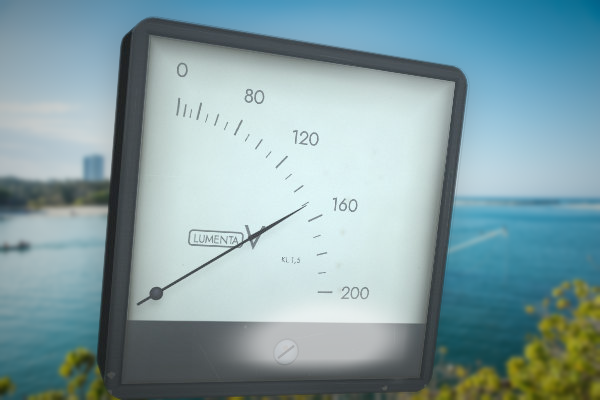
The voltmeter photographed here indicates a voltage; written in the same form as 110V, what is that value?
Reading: 150V
